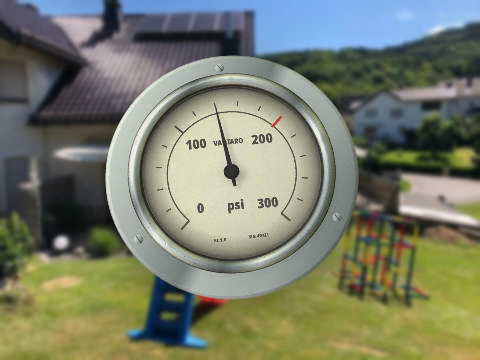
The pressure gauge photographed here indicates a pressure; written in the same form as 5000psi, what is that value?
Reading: 140psi
